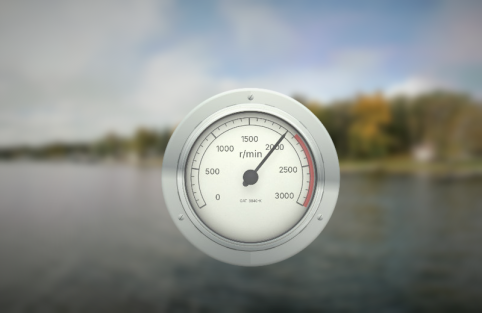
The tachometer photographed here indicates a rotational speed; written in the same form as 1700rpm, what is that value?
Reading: 2000rpm
